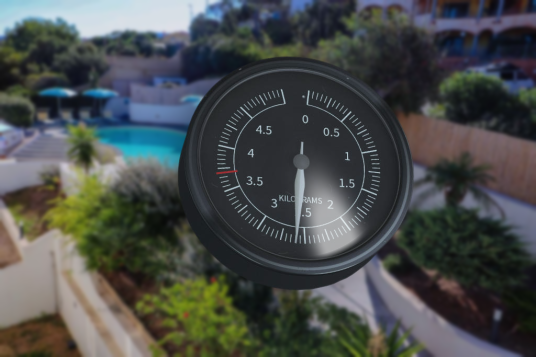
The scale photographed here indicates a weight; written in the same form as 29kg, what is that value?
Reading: 2.6kg
